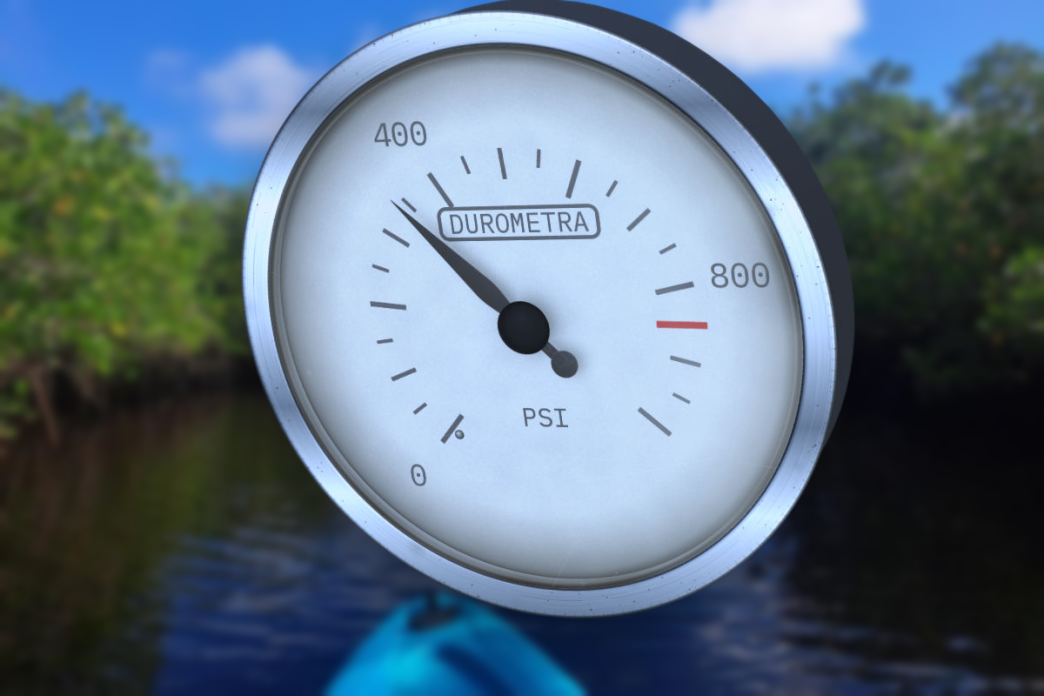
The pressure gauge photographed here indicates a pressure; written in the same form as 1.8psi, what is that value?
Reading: 350psi
